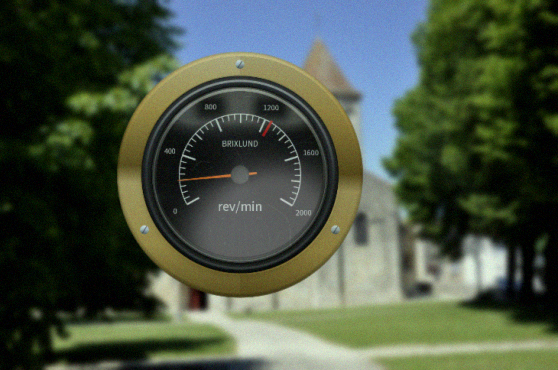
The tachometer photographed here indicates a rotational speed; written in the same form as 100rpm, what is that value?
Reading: 200rpm
